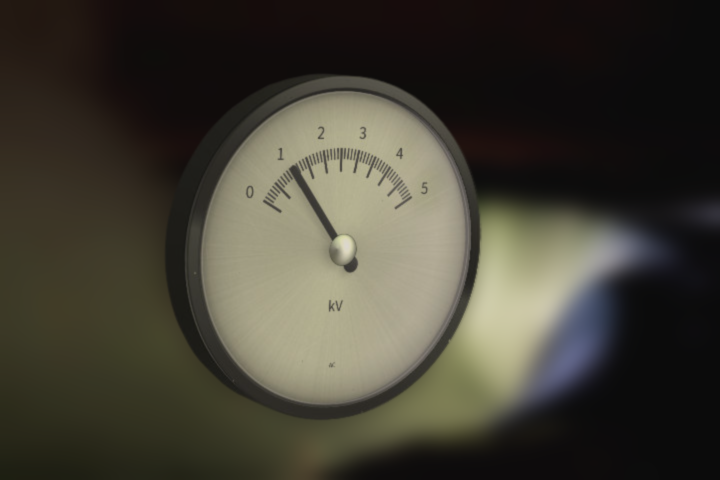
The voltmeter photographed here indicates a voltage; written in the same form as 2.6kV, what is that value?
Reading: 1kV
